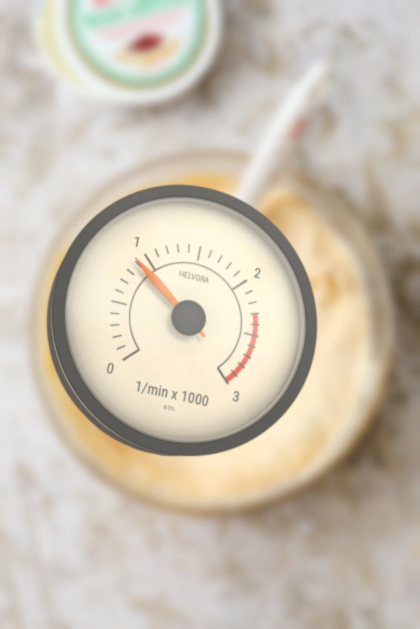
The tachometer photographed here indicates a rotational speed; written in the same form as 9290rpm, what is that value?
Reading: 900rpm
